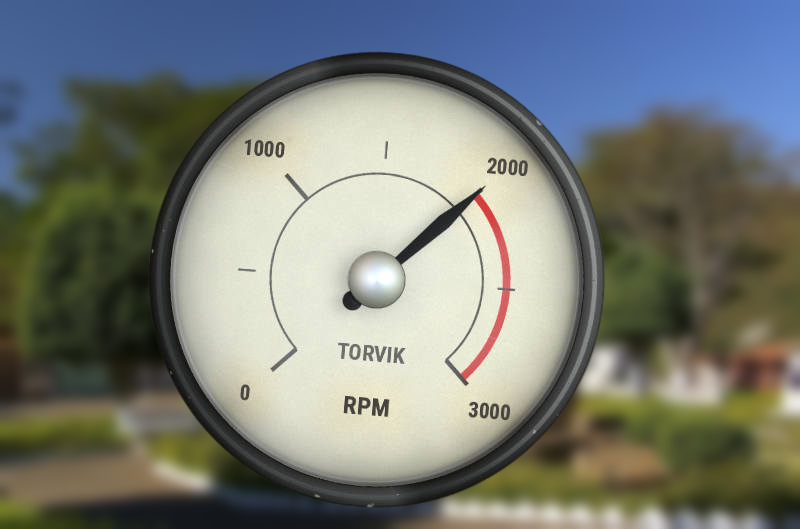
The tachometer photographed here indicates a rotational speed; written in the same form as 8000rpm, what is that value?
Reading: 2000rpm
